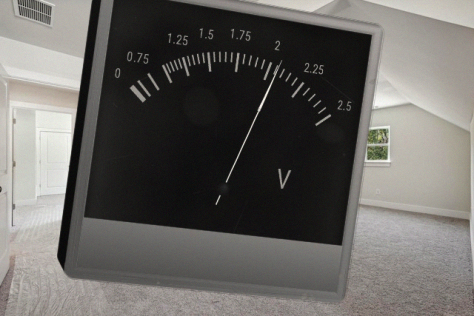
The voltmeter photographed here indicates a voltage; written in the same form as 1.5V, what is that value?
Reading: 2.05V
